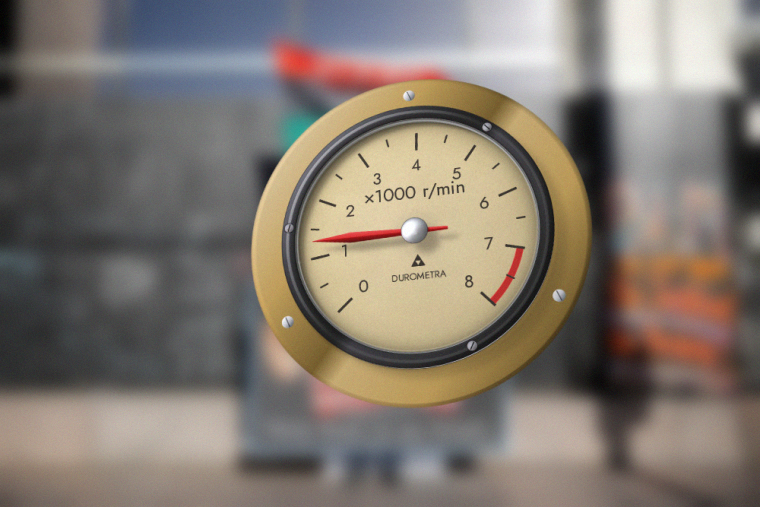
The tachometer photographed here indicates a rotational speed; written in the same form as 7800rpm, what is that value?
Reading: 1250rpm
